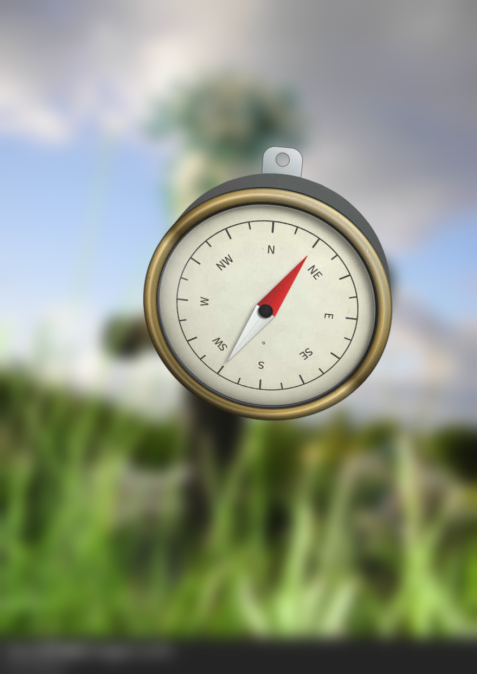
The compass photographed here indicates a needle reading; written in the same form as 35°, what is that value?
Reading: 30°
